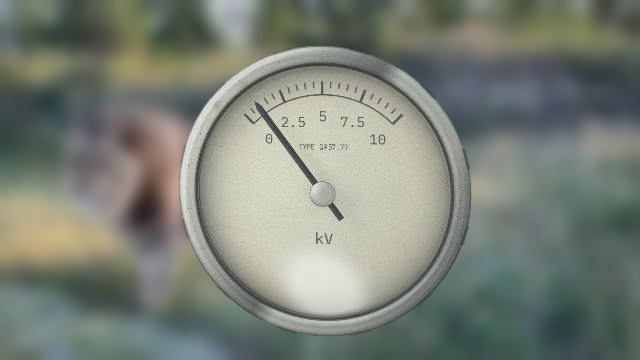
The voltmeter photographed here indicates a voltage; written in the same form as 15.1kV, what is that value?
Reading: 1kV
